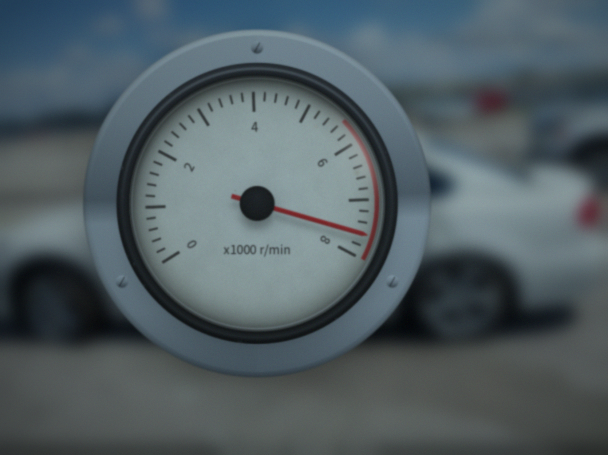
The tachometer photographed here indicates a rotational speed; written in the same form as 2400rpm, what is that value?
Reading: 7600rpm
